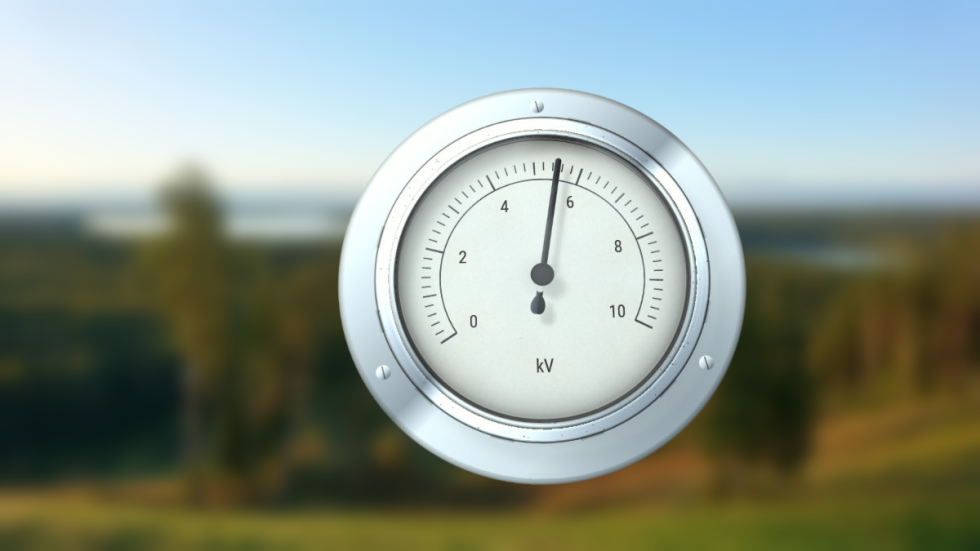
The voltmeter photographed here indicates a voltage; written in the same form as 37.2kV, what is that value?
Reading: 5.5kV
